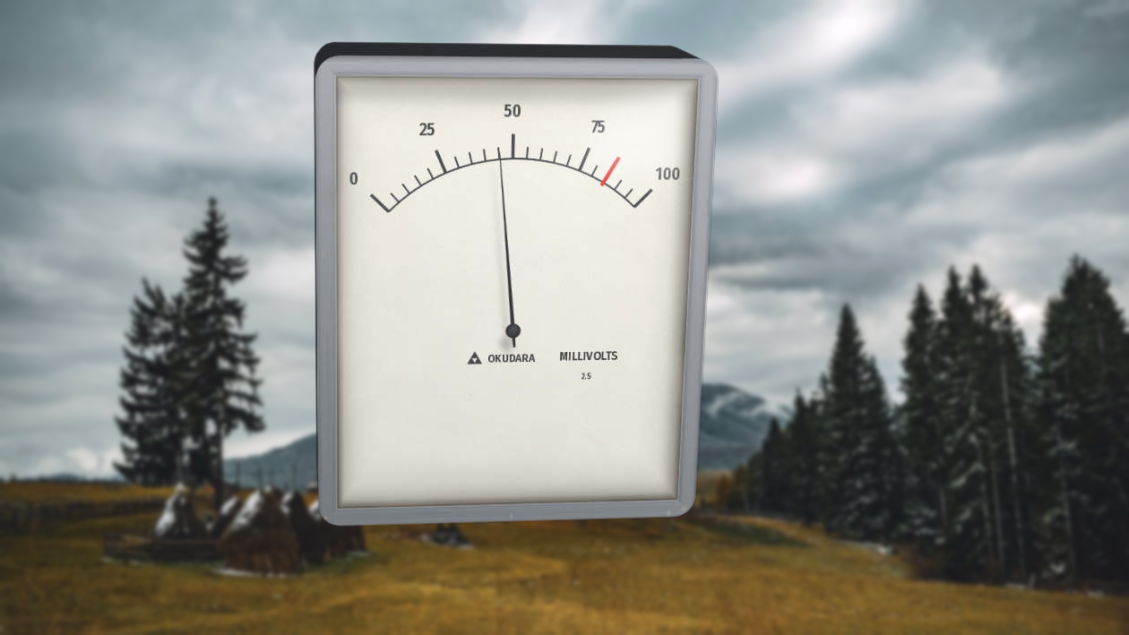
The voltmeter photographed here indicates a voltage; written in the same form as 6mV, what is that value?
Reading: 45mV
